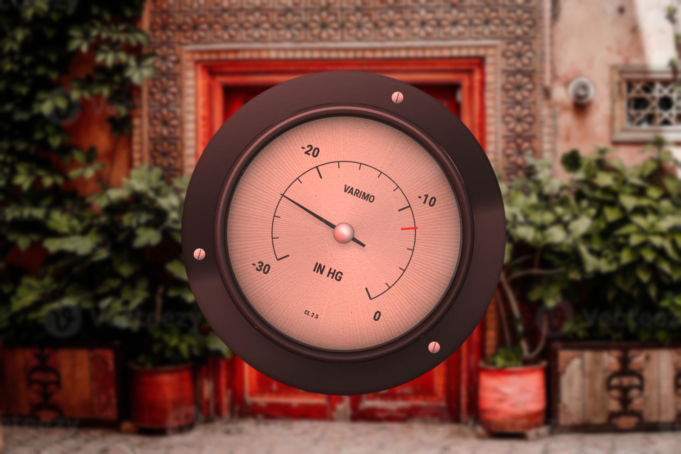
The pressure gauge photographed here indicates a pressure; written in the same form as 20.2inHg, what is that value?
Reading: -24inHg
